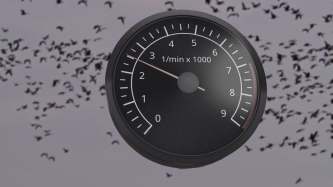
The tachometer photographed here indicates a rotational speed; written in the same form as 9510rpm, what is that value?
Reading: 2500rpm
